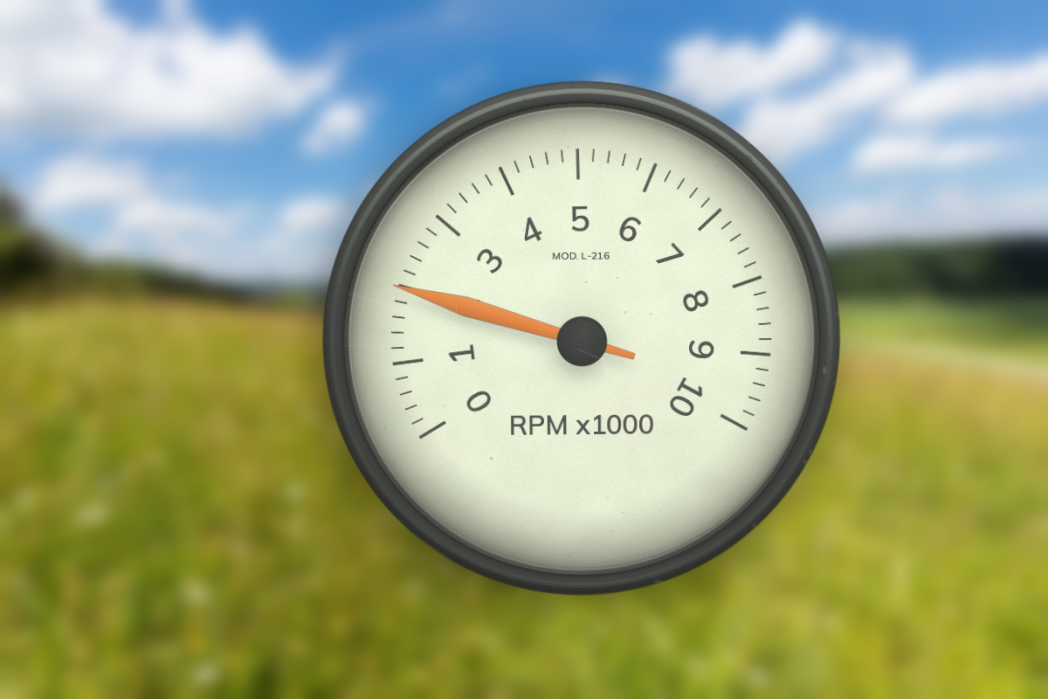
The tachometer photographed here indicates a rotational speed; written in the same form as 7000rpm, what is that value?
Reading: 2000rpm
